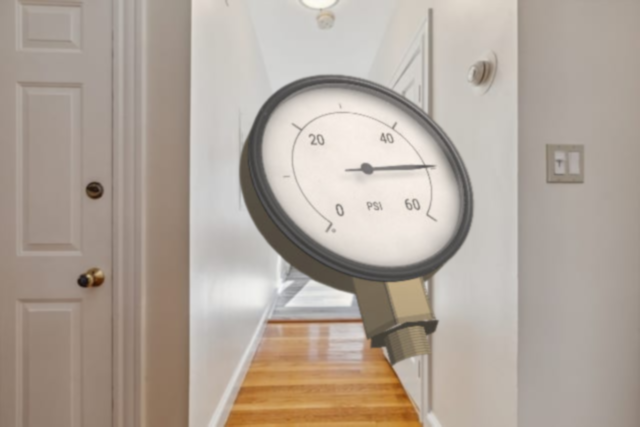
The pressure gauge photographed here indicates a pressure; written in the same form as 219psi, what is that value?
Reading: 50psi
